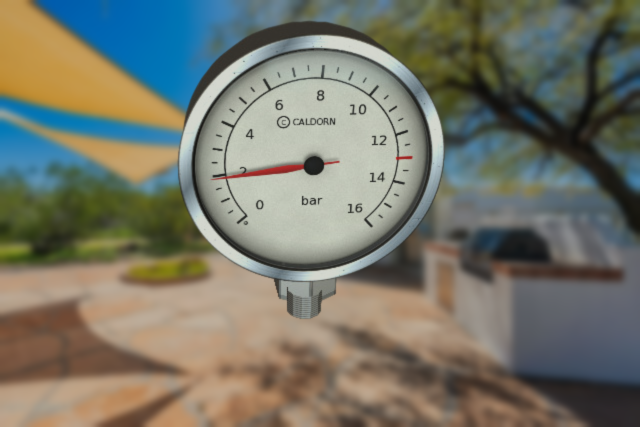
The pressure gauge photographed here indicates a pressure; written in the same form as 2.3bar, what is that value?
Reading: 2bar
